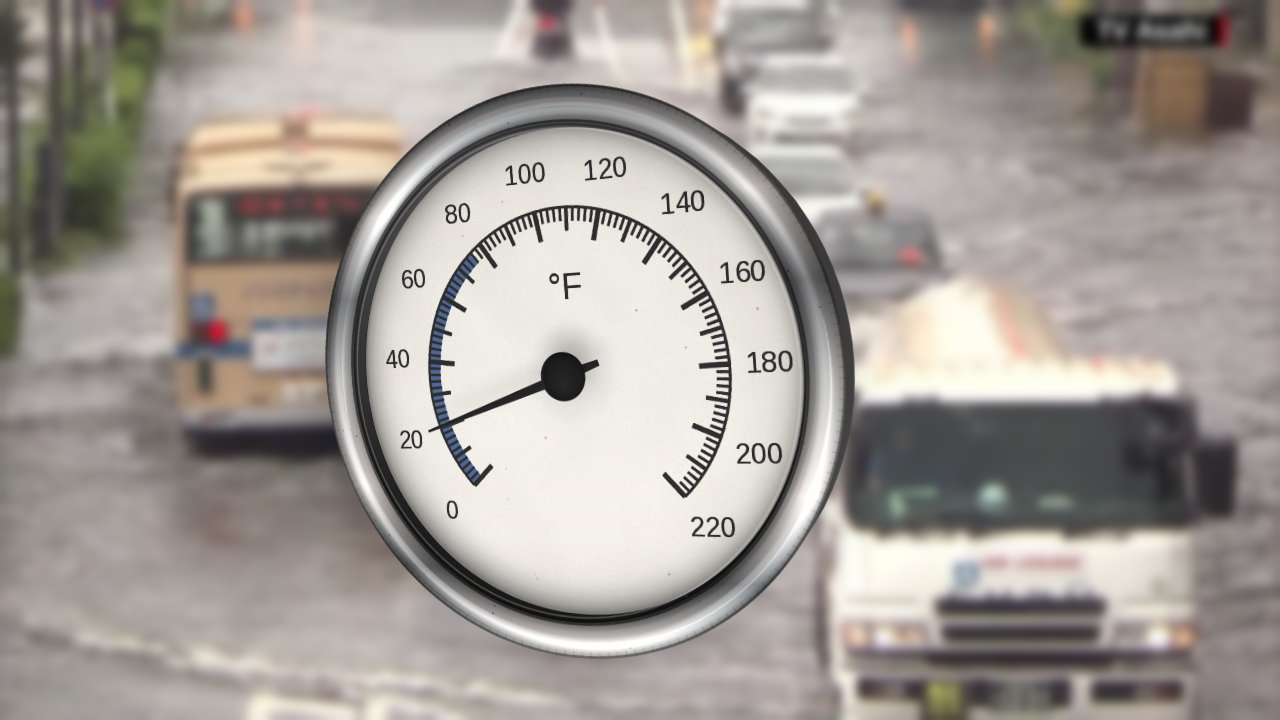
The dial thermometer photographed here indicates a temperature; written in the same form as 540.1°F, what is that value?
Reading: 20°F
